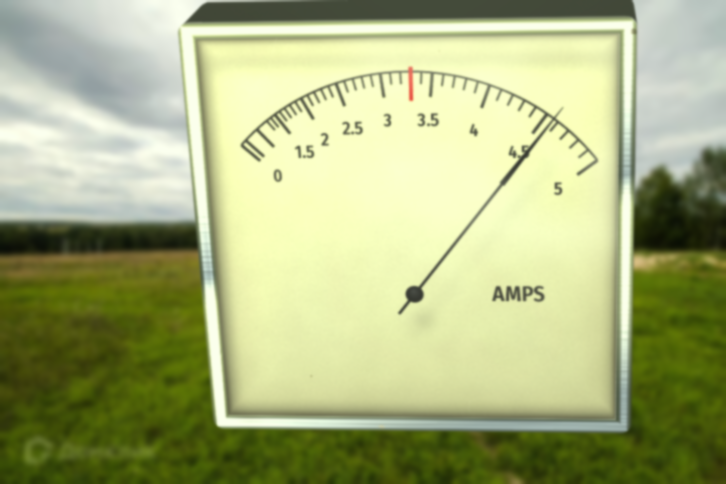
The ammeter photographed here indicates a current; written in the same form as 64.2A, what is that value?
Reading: 4.55A
